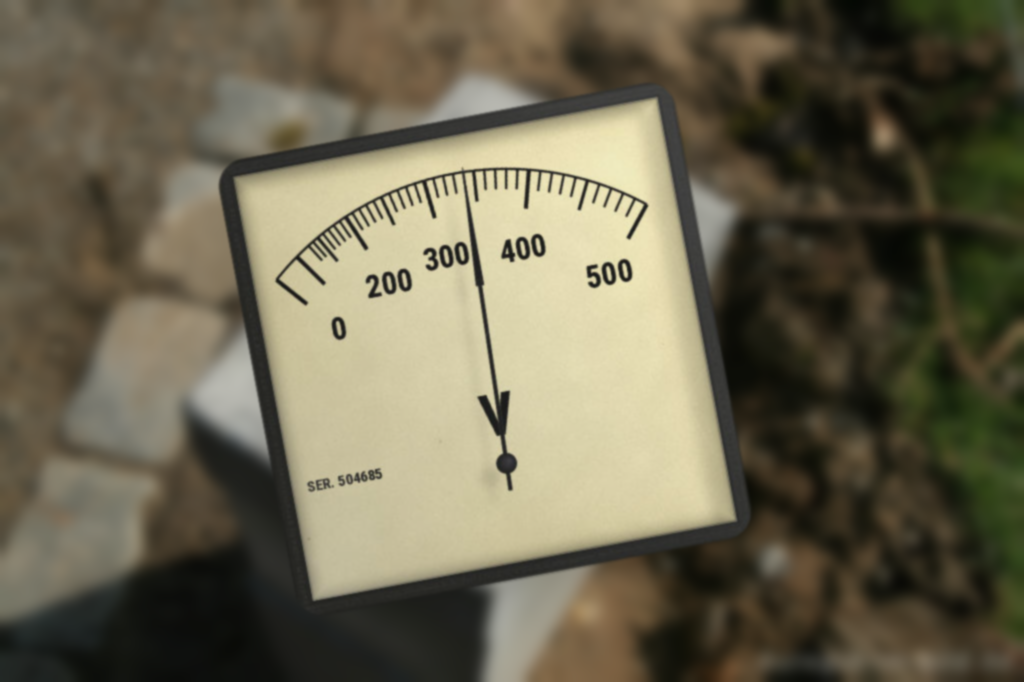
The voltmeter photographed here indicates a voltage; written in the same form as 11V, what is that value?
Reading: 340V
